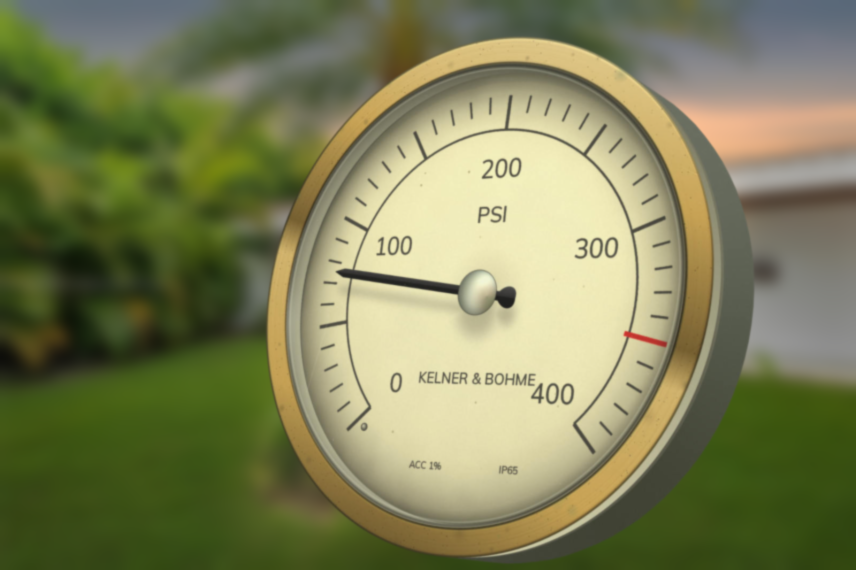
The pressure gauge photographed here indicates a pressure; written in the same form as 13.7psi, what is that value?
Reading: 75psi
